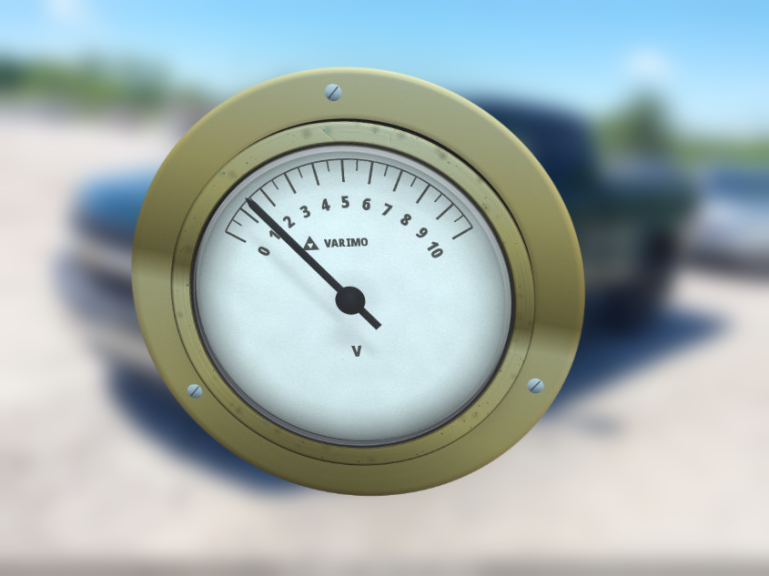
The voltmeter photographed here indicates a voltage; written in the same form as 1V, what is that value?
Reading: 1.5V
